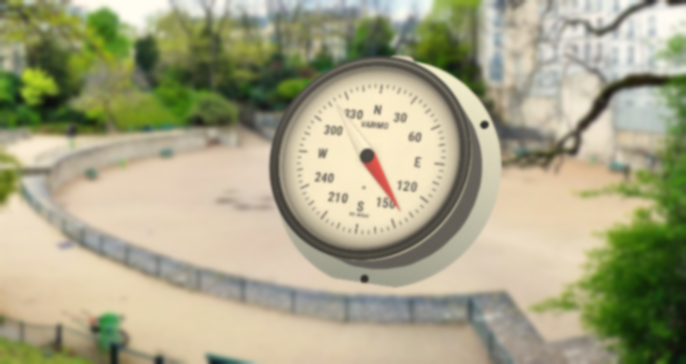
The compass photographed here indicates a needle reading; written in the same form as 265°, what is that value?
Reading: 140°
